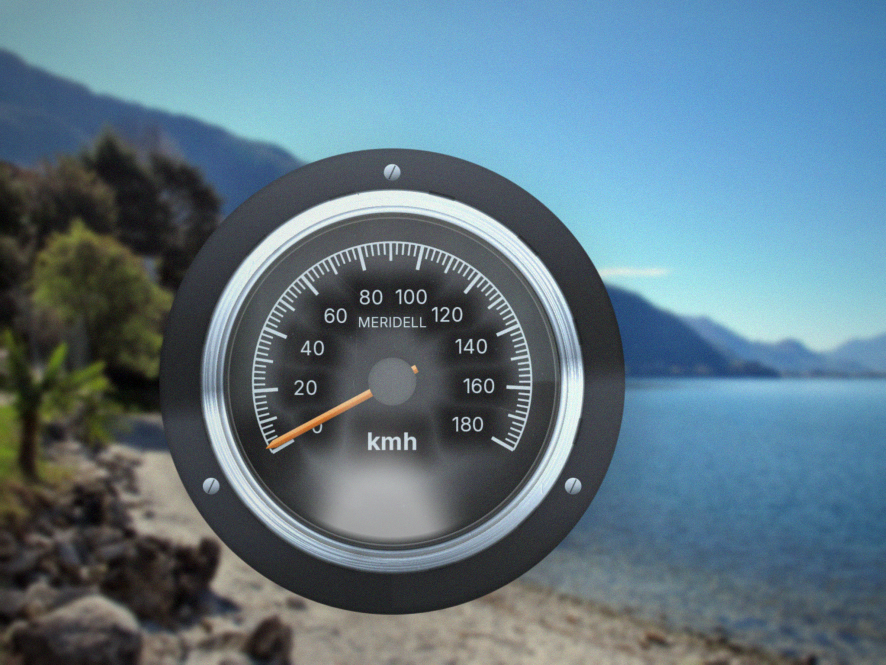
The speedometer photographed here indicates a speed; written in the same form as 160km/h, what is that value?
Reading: 2km/h
